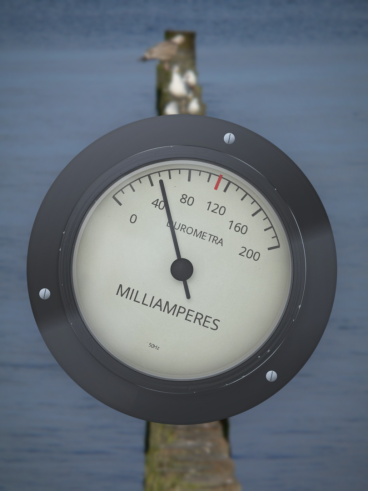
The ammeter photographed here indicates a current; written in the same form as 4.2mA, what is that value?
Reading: 50mA
